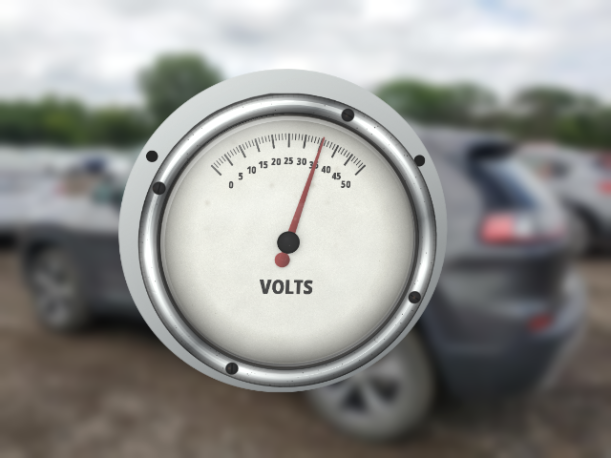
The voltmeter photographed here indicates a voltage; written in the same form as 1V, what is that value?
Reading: 35V
